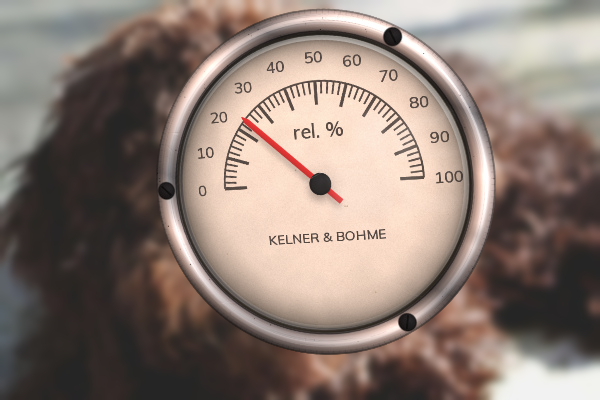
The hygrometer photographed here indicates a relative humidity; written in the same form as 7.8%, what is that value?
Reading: 24%
